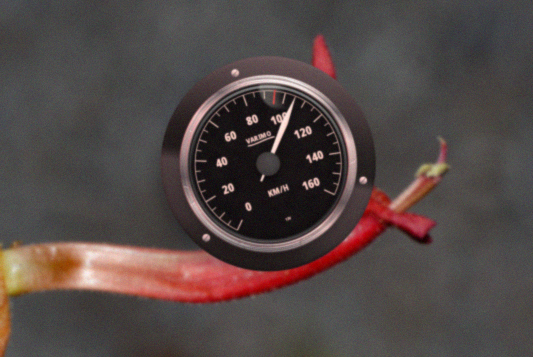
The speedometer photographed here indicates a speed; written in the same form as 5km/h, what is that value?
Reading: 105km/h
